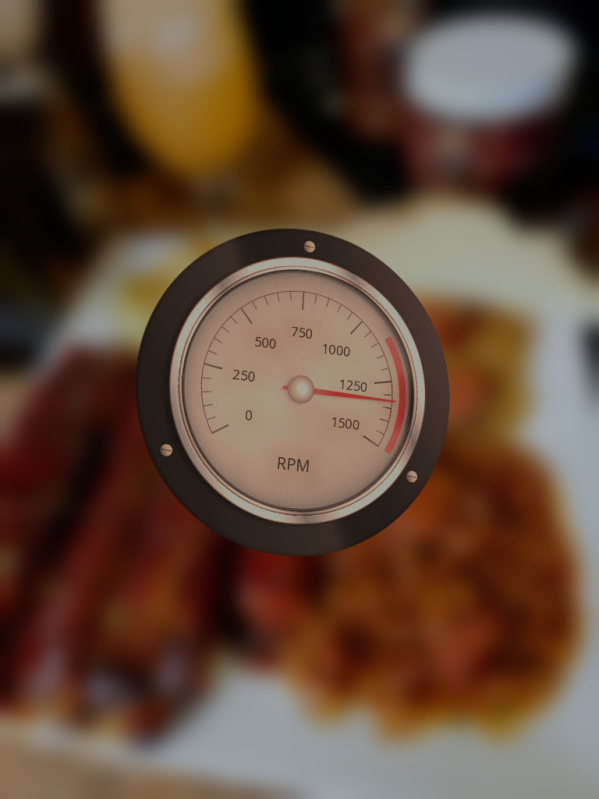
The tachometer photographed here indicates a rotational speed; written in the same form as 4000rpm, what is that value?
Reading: 1325rpm
